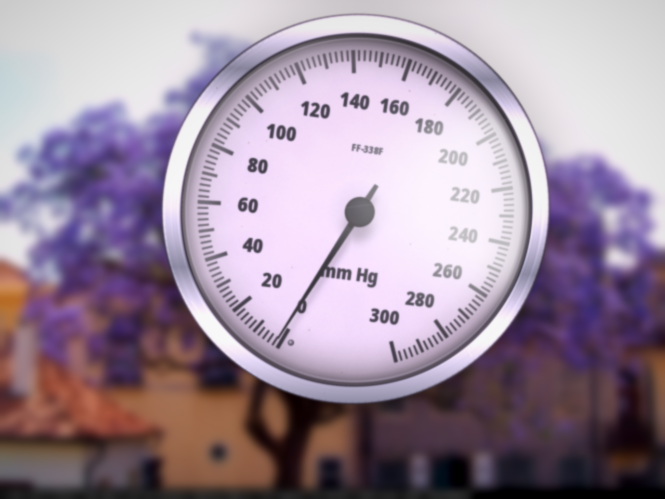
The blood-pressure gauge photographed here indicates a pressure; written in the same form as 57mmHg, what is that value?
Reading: 2mmHg
